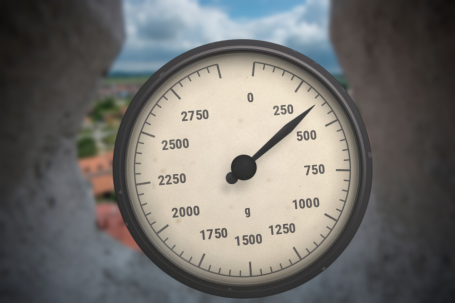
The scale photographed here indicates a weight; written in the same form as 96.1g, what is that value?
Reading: 375g
